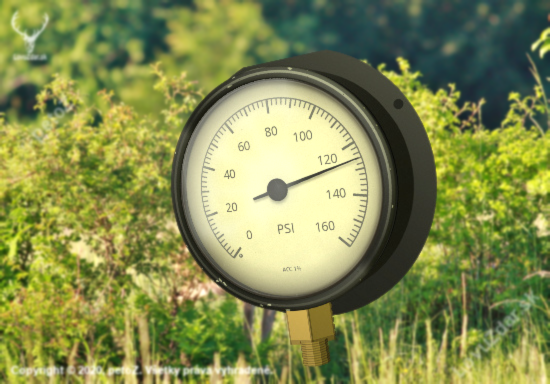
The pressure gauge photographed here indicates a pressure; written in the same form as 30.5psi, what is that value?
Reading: 126psi
